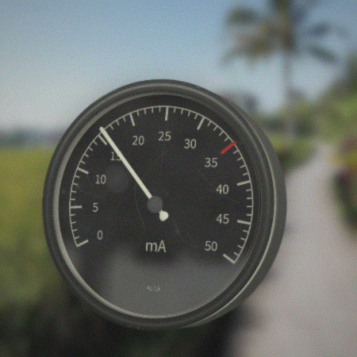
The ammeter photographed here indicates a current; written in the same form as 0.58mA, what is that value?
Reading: 16mA
